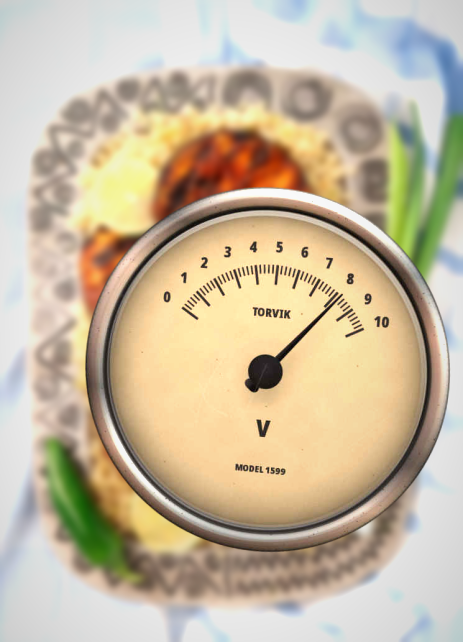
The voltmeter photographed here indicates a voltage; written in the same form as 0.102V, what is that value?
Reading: 8.2V
